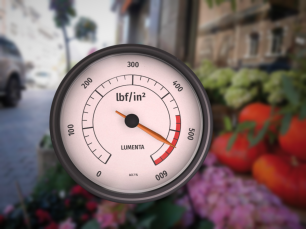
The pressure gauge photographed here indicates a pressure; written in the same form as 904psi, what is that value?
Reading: 540psi
